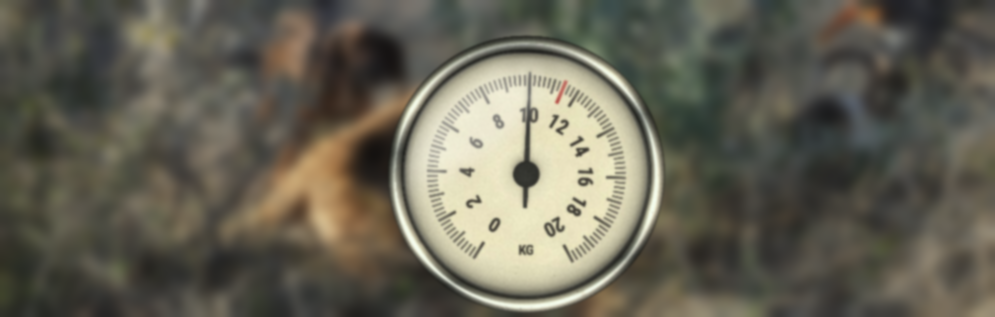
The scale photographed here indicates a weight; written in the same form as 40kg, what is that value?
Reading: 10kg
